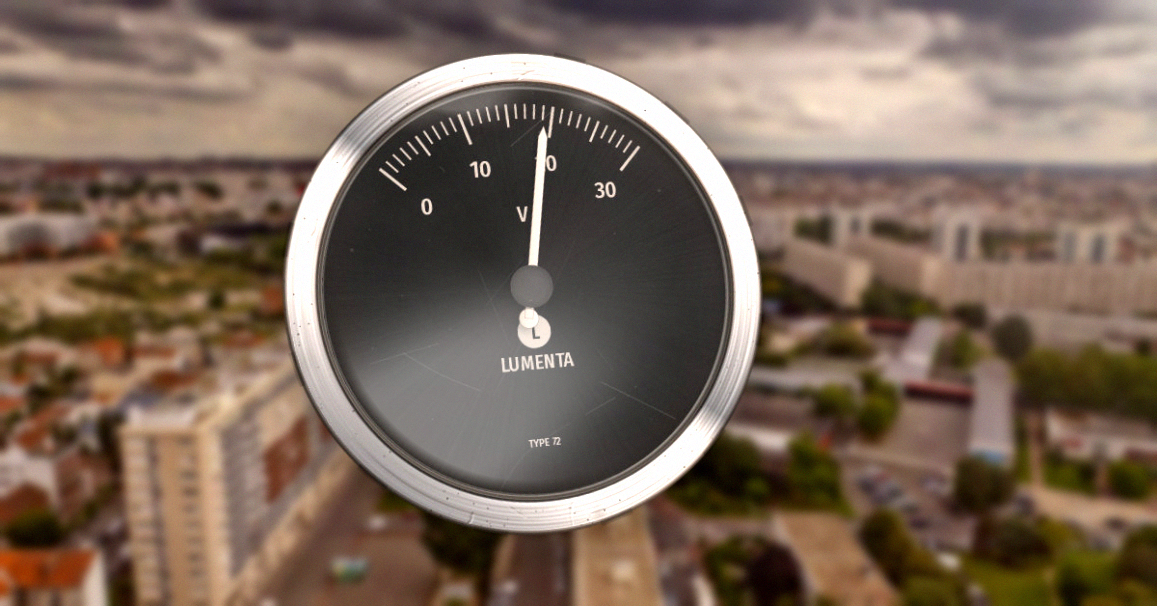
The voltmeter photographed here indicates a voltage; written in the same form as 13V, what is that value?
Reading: 19V
